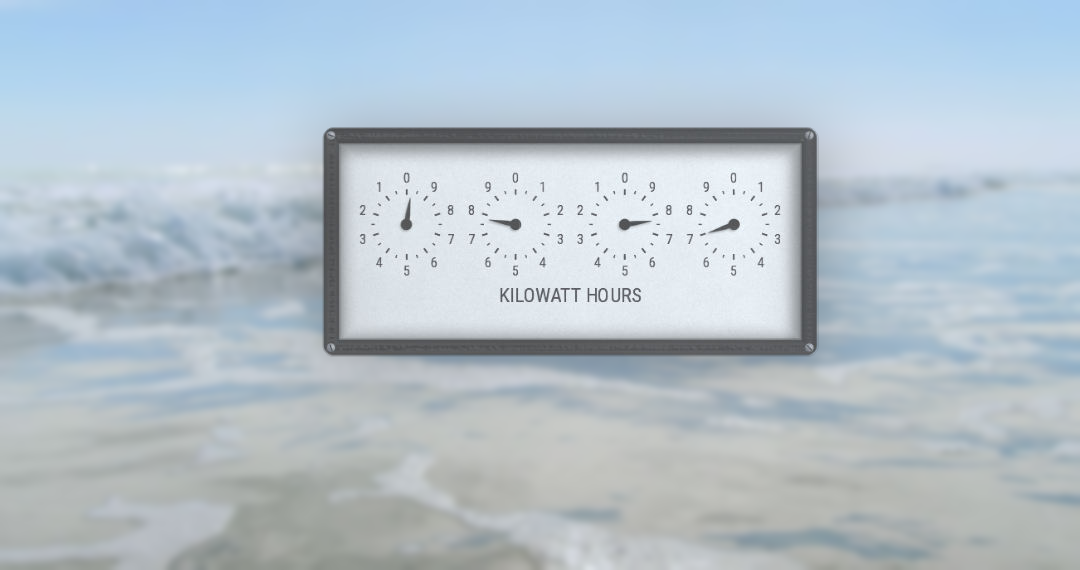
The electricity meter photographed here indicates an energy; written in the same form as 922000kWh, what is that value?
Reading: 9777kWh
